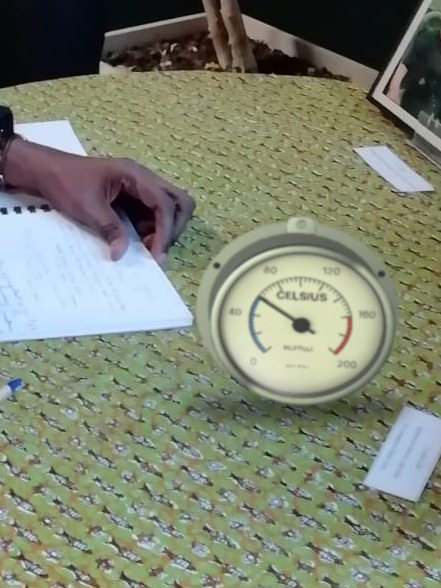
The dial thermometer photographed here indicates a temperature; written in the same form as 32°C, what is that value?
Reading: 60°C
